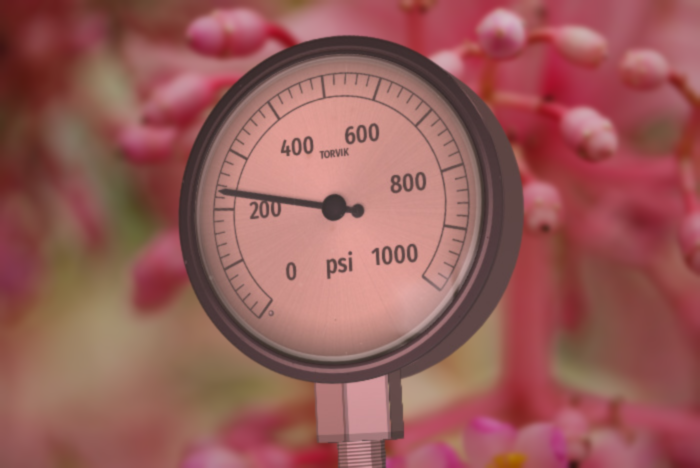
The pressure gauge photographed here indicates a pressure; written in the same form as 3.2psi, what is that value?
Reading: 230psi
